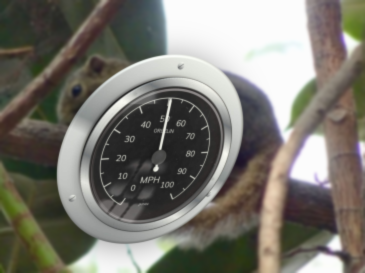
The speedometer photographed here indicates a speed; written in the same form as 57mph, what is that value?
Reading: 50mph
